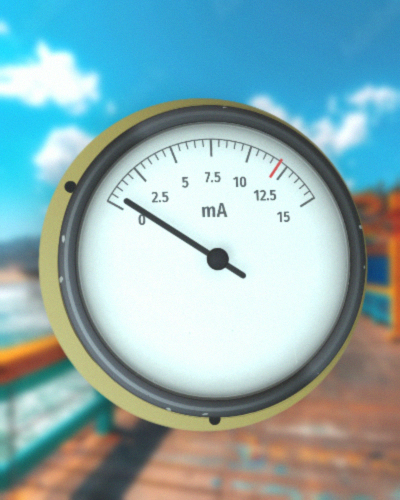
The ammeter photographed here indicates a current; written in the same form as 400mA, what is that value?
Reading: 0.5mA
